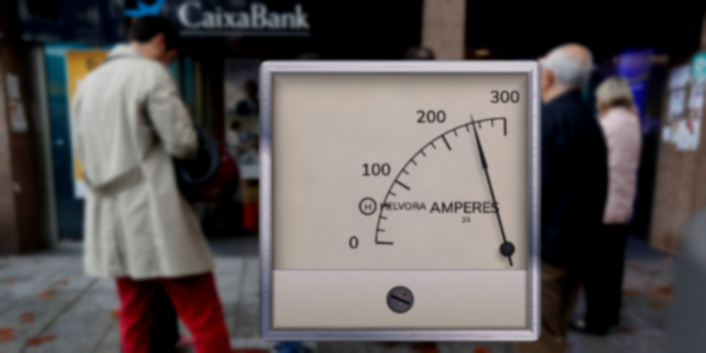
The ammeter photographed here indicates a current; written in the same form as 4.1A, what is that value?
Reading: 250A
